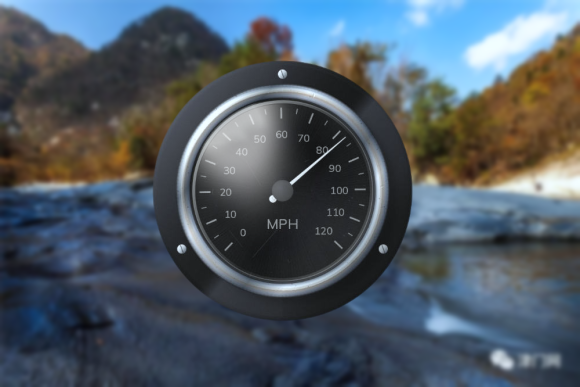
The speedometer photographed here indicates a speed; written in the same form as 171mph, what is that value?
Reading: 82.5mph
